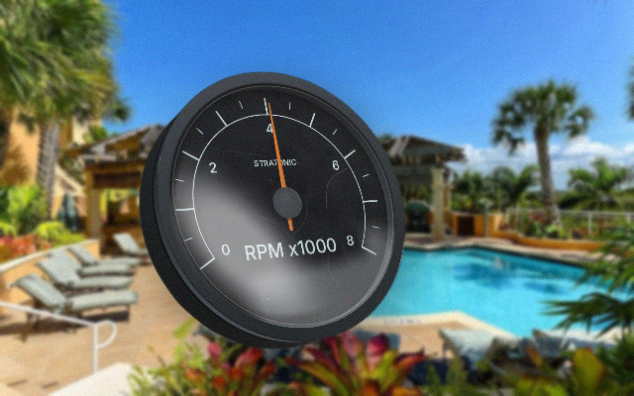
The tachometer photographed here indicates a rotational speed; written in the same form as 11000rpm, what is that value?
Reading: 4000rpm
